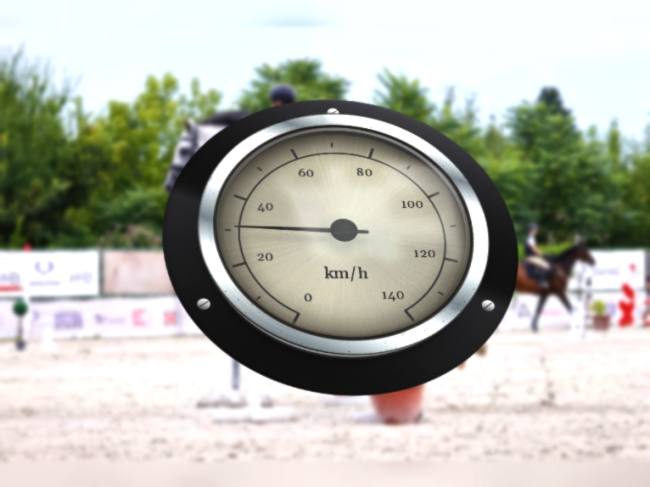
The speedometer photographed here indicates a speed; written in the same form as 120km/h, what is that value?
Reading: 30km/h
